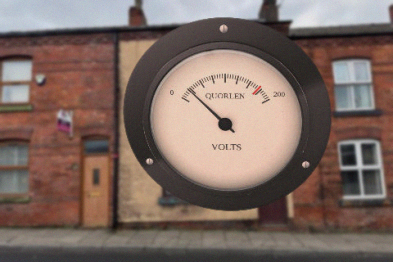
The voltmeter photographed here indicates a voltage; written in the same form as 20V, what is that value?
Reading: 25V
